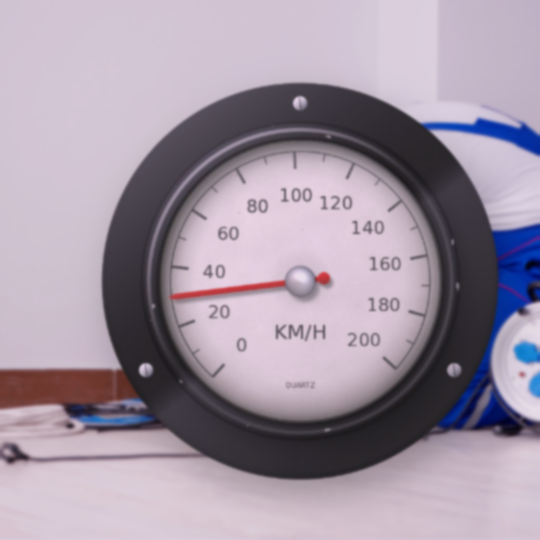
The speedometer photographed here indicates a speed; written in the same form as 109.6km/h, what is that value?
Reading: 30km/h
